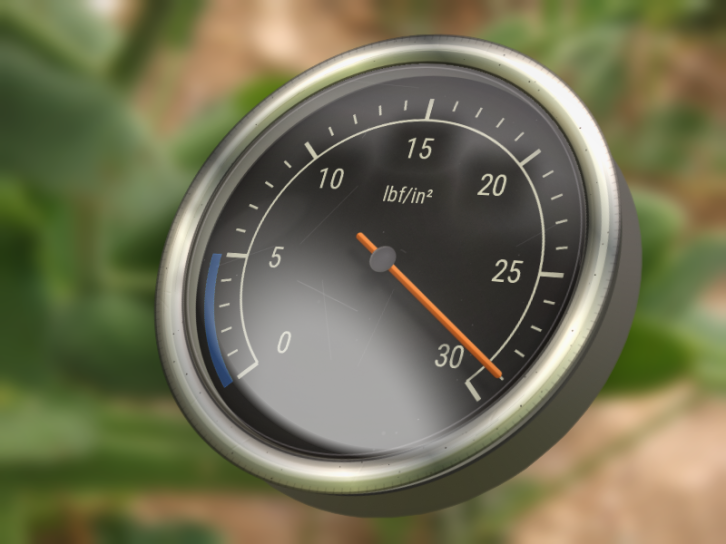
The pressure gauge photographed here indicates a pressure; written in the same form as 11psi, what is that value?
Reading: 29psi
